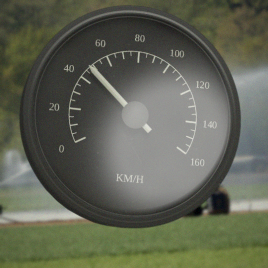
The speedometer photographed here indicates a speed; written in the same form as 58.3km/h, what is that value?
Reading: 47.5km/h
